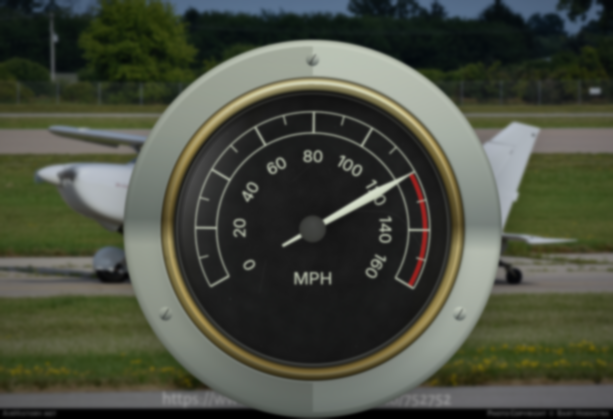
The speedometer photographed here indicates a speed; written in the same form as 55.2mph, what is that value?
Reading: 120mph
